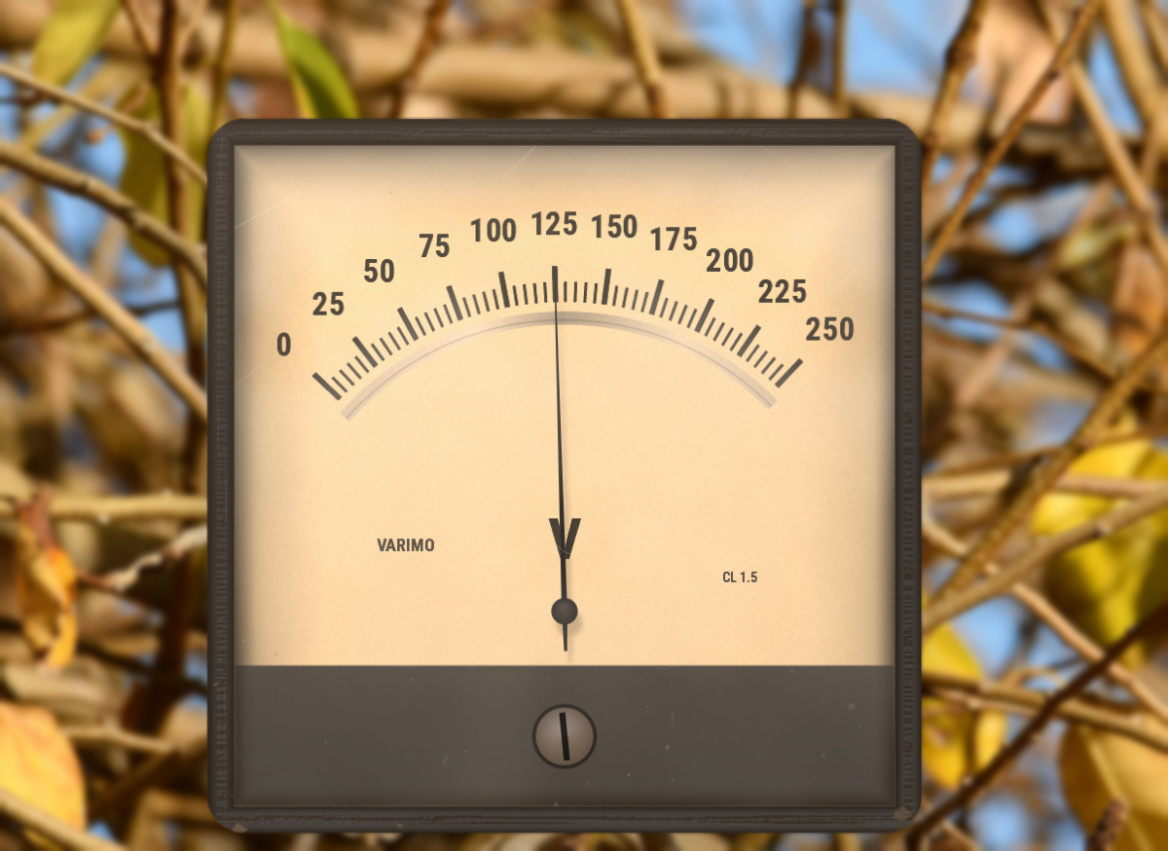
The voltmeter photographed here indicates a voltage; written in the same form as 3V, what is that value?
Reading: 125V
